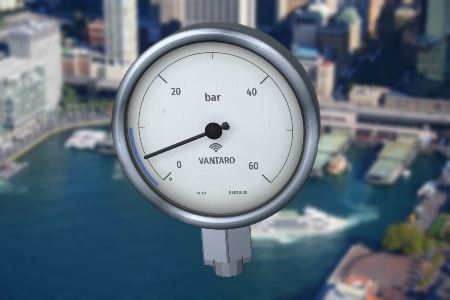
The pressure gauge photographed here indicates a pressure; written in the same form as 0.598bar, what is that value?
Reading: 5bar
